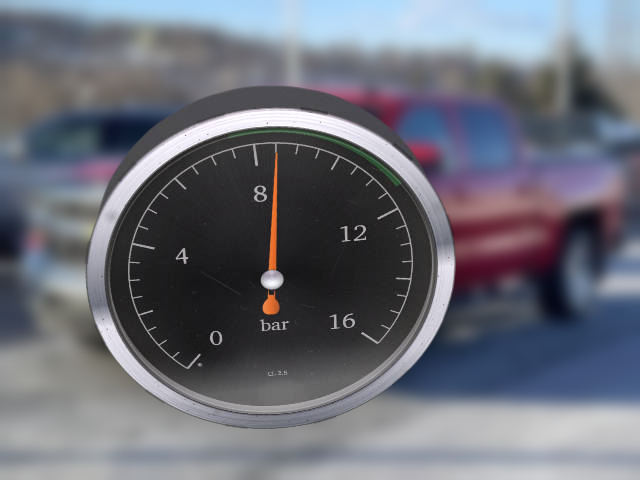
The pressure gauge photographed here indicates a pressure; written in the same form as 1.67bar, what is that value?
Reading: 8.5bar
